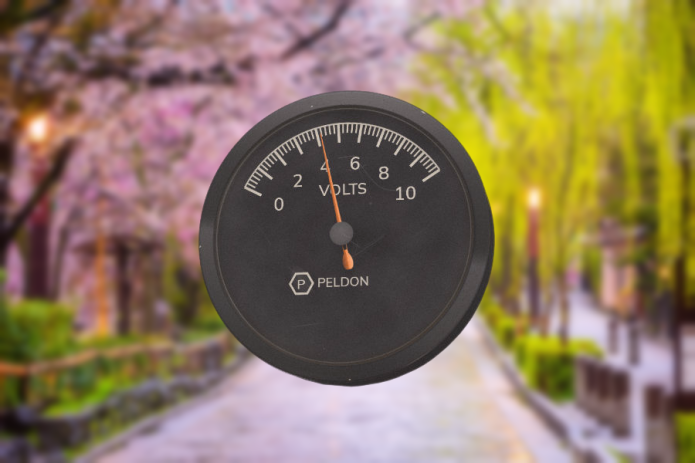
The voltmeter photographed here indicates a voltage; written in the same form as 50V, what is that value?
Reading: 4.2V
